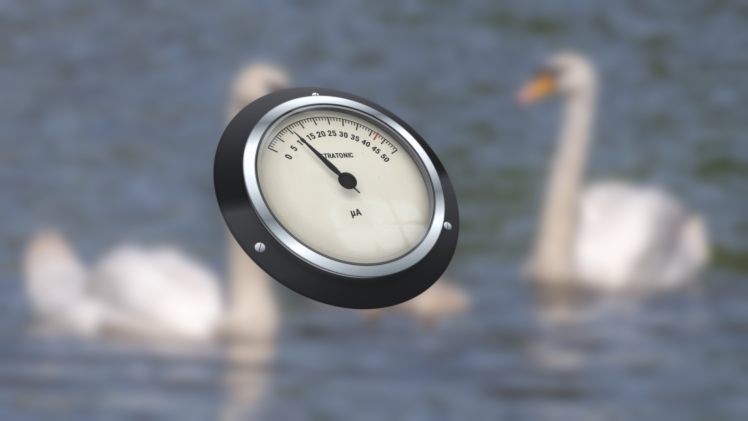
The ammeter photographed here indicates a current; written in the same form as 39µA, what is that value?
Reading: 10µA
